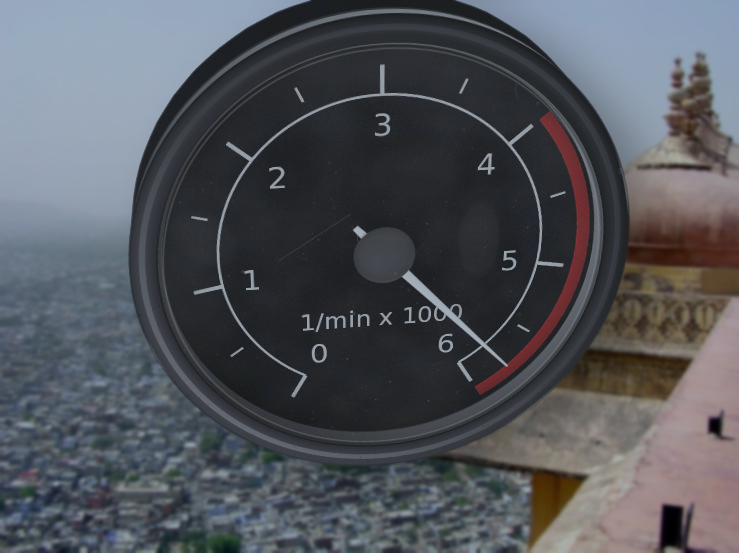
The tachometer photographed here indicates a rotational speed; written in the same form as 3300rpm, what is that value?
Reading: 5750rpm
